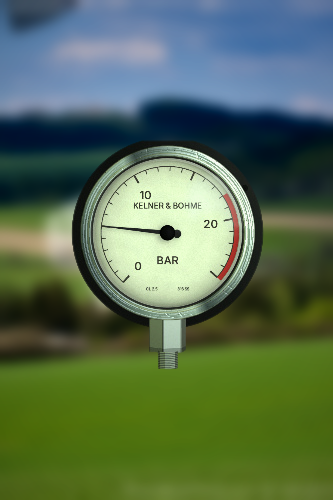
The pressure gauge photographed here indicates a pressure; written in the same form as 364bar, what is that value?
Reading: 5bar
